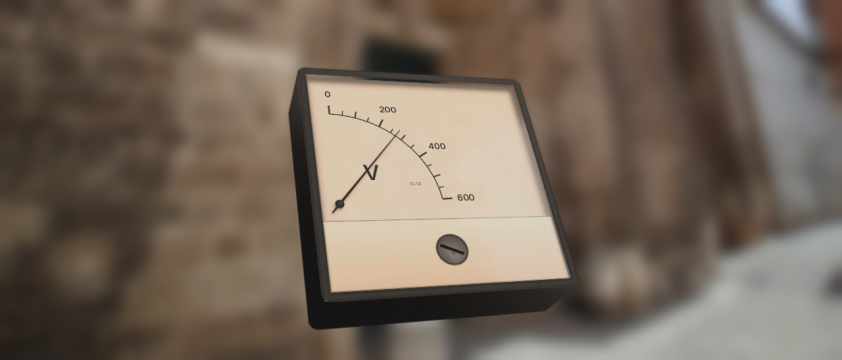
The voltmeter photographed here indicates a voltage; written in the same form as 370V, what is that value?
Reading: 275V
